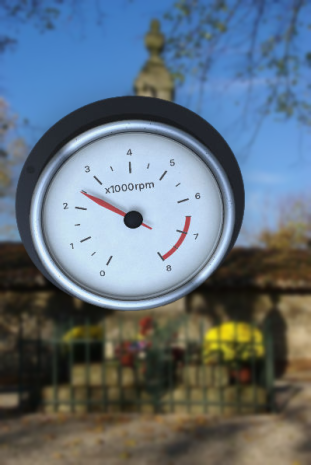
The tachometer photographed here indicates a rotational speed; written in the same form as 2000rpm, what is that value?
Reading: 2500rpm
